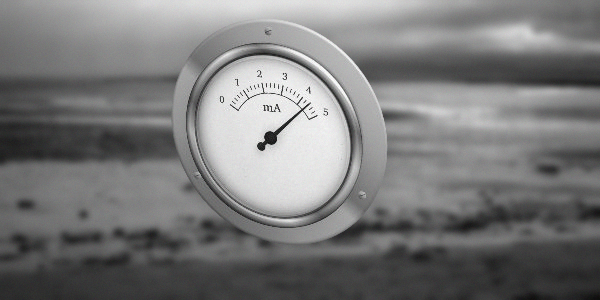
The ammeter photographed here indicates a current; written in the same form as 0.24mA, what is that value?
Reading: 4.4mA
